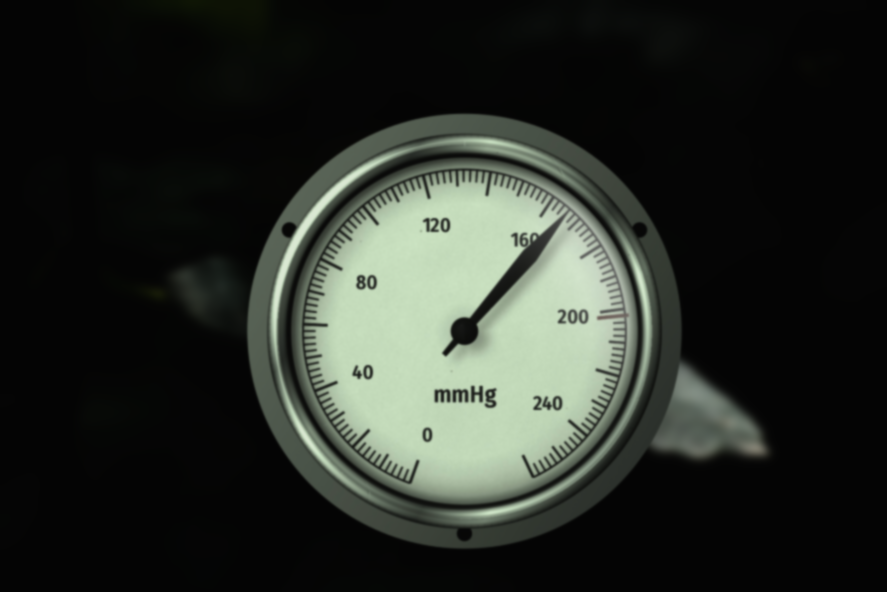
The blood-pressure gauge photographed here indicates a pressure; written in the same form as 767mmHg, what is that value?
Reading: 166mmHg
